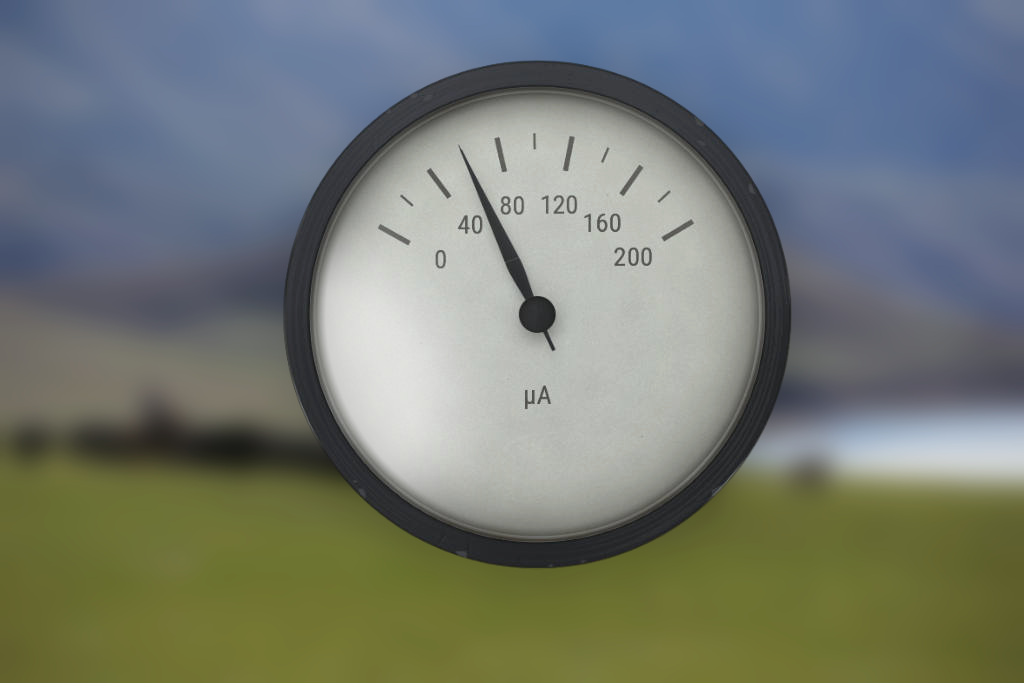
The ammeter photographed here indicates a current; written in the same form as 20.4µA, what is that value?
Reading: 60µA
